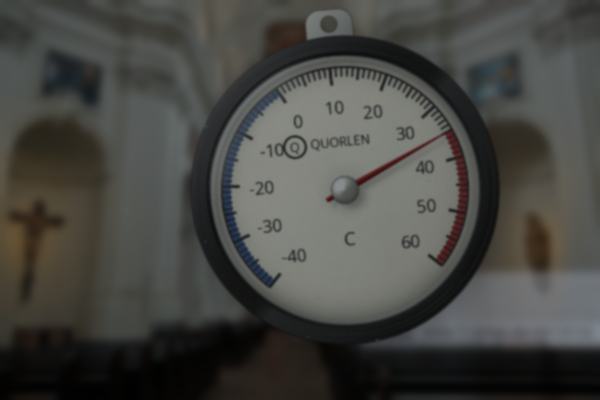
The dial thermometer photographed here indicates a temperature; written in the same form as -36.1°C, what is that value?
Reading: 35°C
